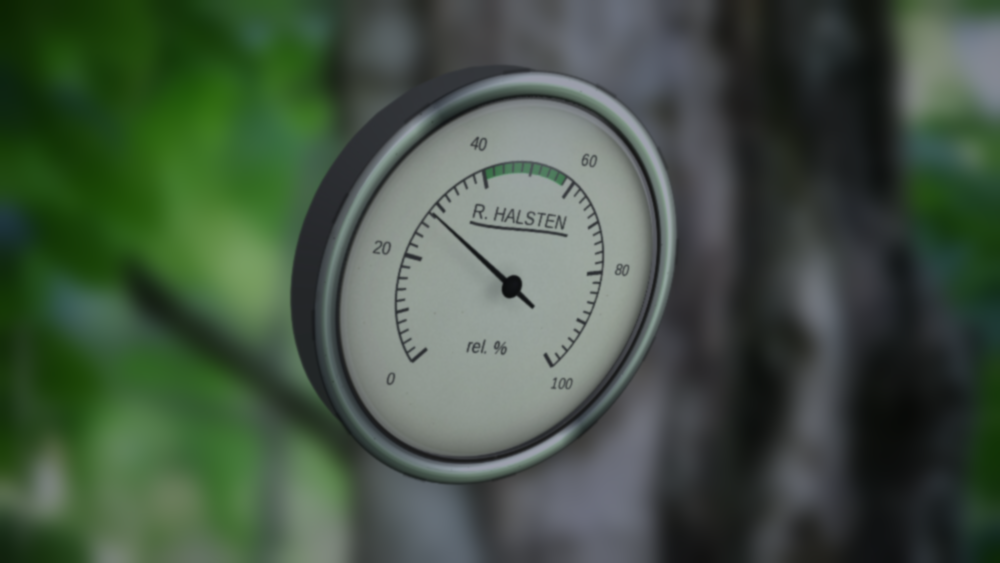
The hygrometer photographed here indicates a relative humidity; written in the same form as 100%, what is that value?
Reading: 28%
